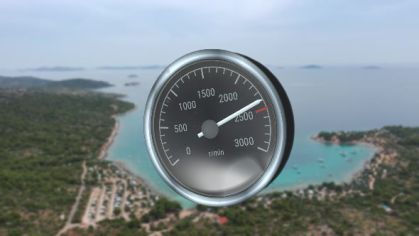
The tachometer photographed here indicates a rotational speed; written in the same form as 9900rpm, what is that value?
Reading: 2400rpm
